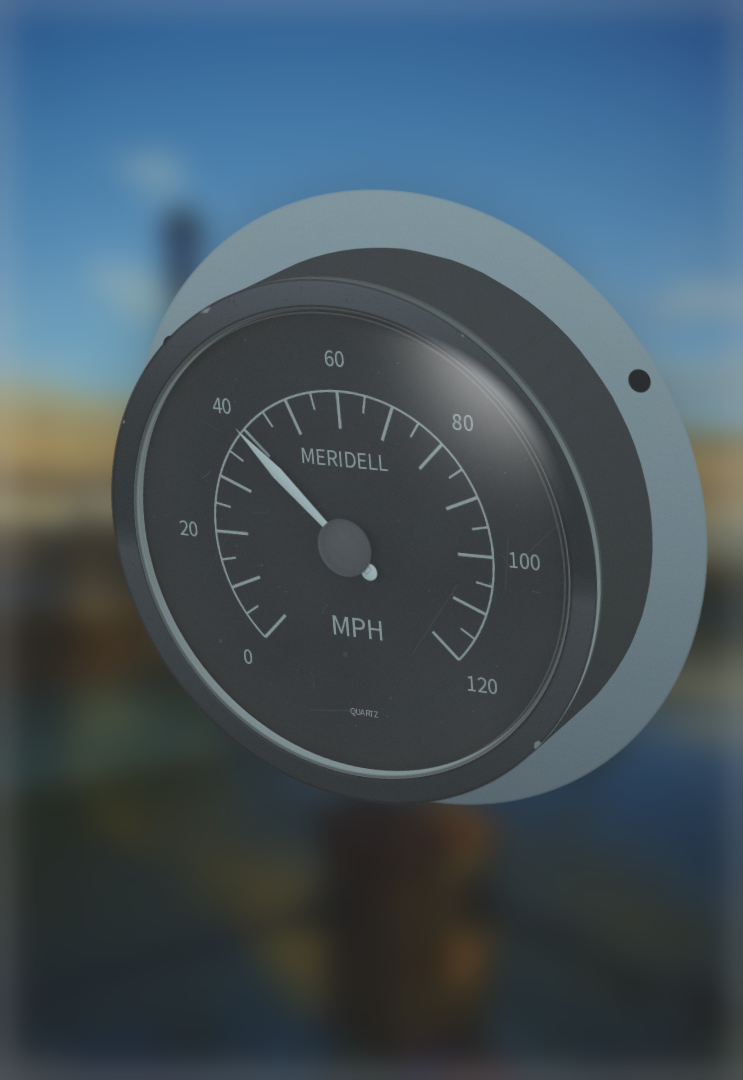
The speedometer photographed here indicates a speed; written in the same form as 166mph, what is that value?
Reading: 40mph
